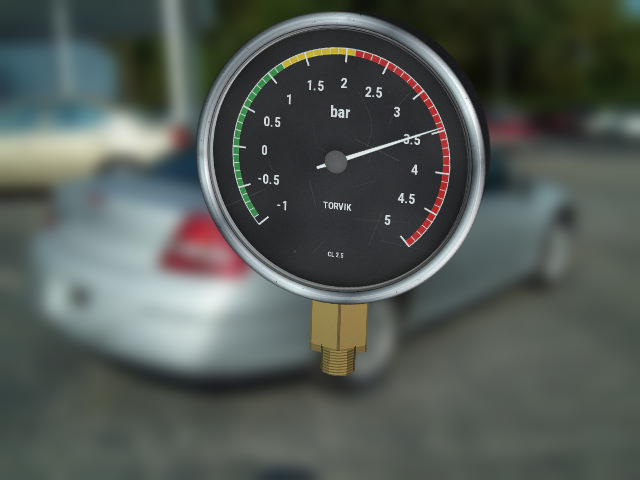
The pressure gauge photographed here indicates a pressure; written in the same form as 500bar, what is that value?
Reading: 3.45bar
